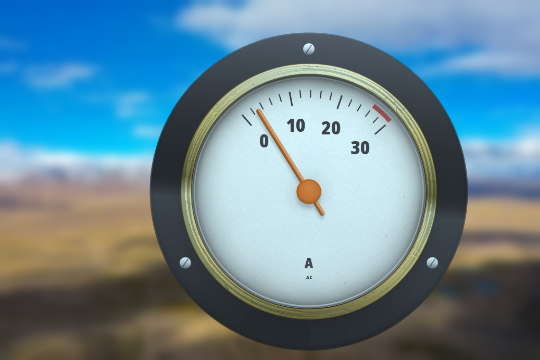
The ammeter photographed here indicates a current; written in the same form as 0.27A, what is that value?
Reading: 3A
